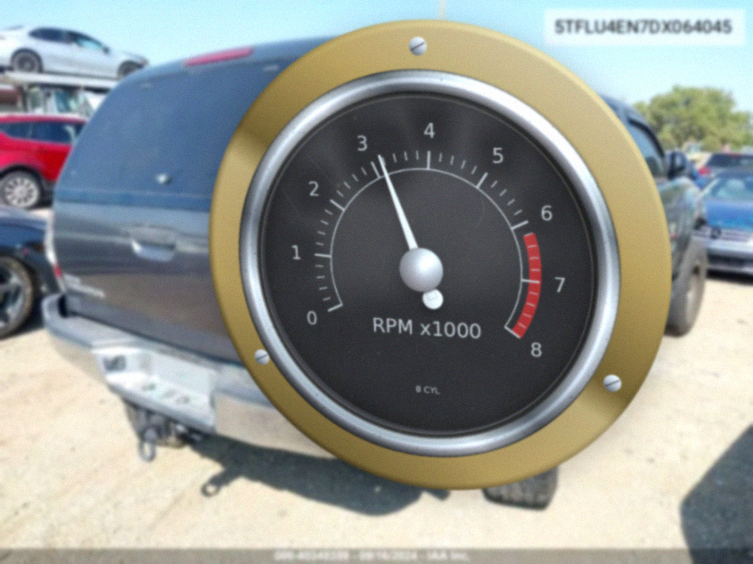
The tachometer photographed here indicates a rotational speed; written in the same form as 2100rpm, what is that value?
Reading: 3200rpm
